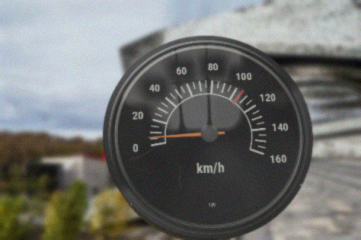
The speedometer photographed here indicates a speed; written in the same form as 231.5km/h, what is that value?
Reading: 5km/h
